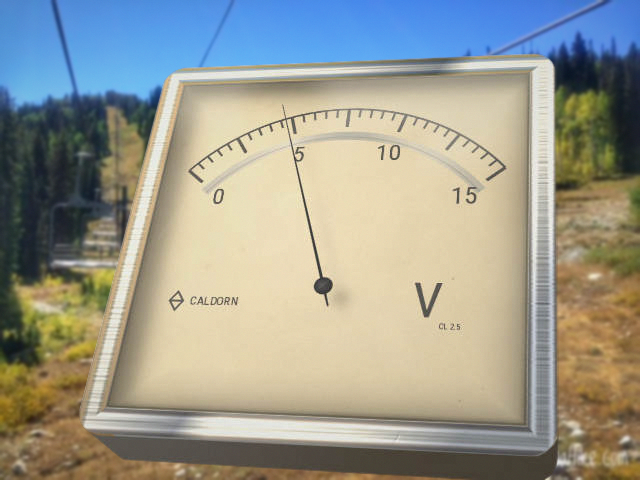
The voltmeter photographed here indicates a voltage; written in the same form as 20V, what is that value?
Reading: 4.75V
